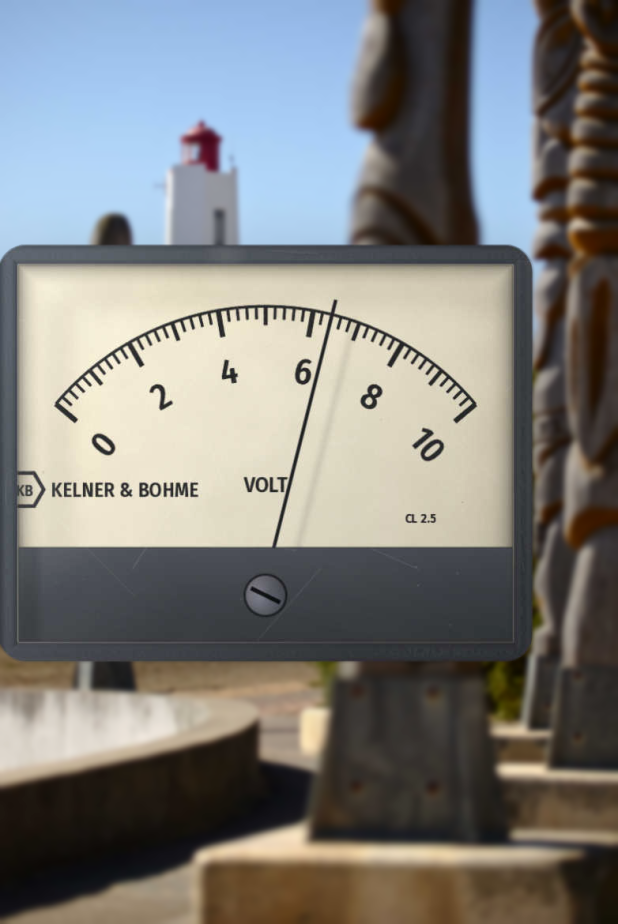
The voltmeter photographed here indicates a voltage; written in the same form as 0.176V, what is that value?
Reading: 6.4V
